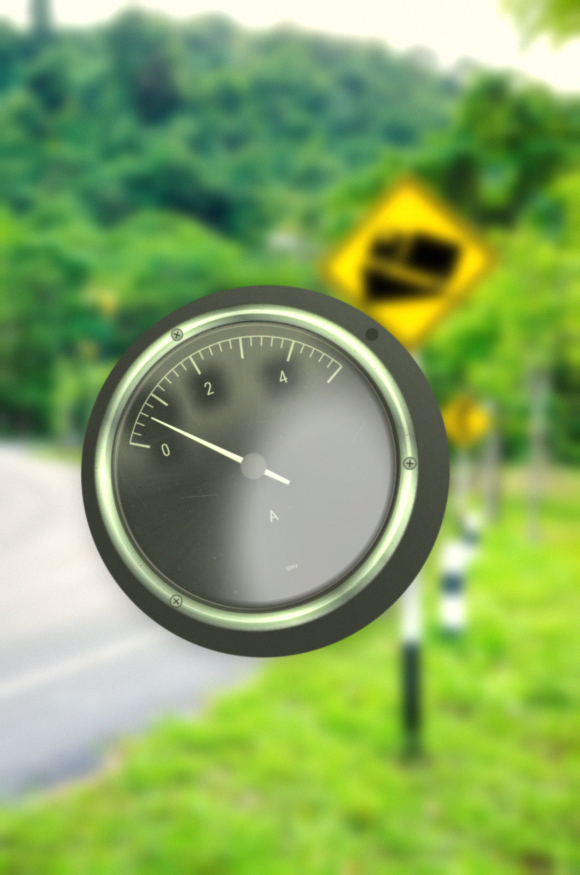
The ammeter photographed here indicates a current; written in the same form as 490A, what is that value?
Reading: 0.6A
